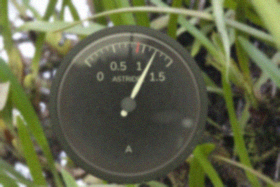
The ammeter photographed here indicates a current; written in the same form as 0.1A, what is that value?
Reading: 1.2A
